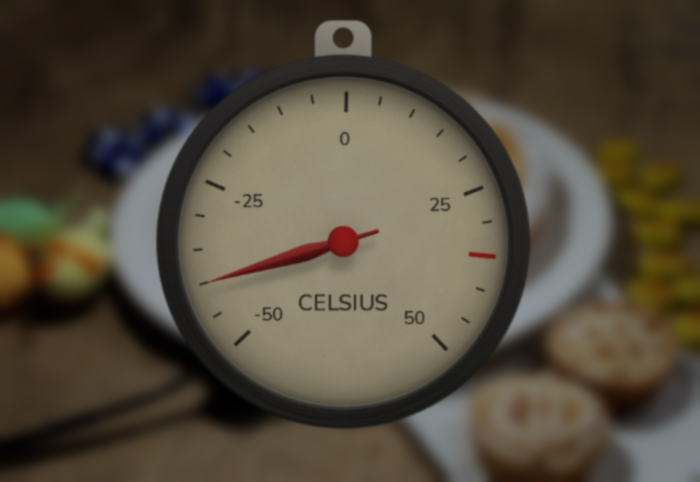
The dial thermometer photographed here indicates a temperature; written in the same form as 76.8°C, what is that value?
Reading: -40°C
